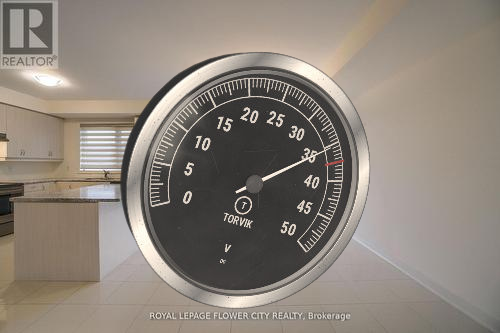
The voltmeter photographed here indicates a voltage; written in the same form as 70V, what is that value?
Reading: 35V
